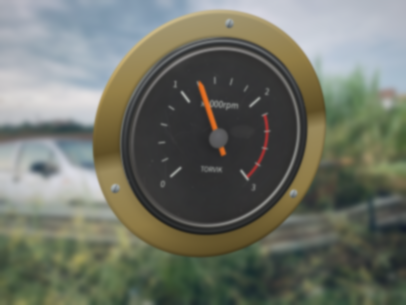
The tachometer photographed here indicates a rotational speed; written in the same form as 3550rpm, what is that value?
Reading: 1200rpm
